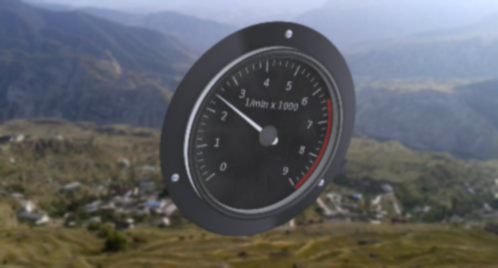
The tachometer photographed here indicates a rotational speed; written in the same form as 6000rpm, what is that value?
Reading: 2400rpm
